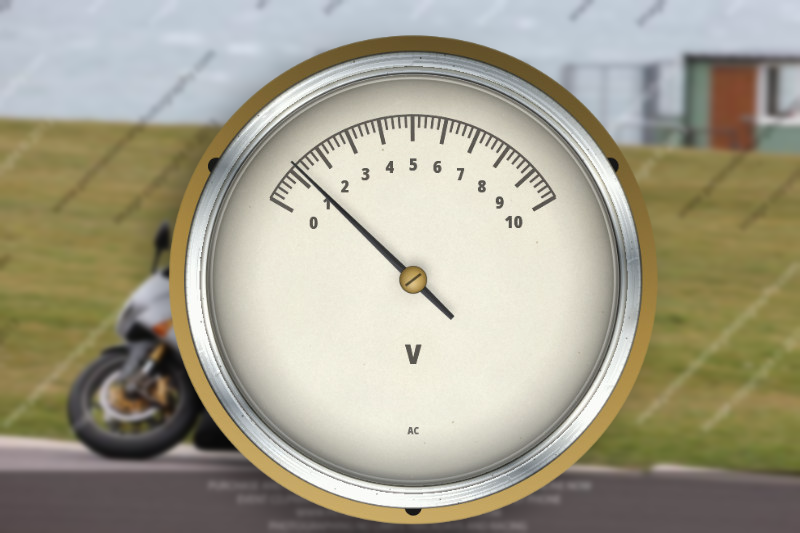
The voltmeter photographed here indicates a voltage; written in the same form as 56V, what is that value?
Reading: 1.2V
